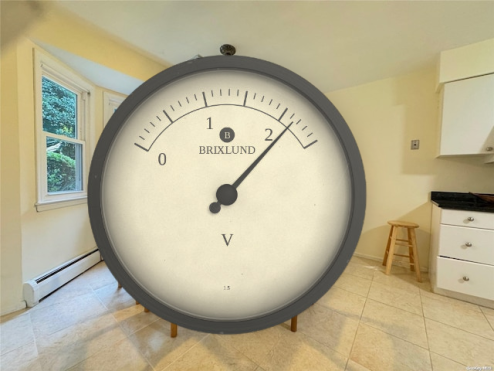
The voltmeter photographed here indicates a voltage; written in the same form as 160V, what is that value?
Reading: 2.15V
